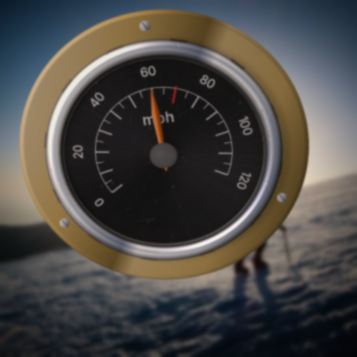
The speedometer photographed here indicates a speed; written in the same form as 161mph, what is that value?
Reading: 60mph
